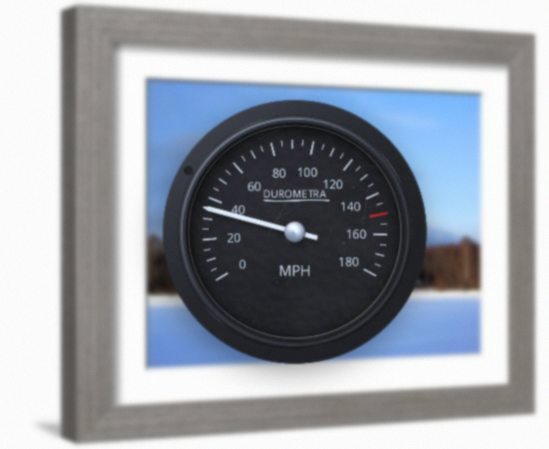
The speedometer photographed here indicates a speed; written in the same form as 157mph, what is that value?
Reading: 35mph
